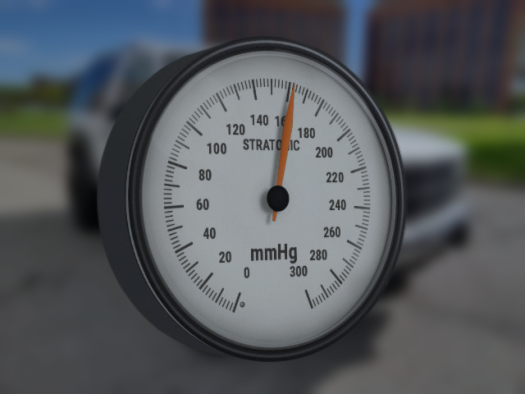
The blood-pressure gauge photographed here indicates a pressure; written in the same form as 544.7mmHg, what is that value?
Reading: 160mmHg
